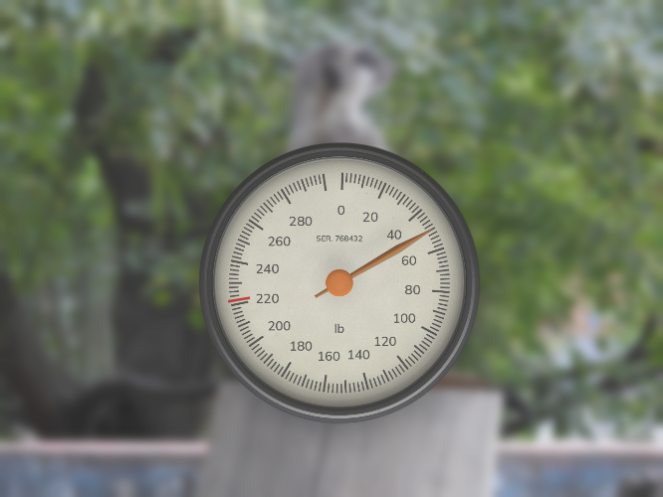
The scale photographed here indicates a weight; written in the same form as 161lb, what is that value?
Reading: 50lb
